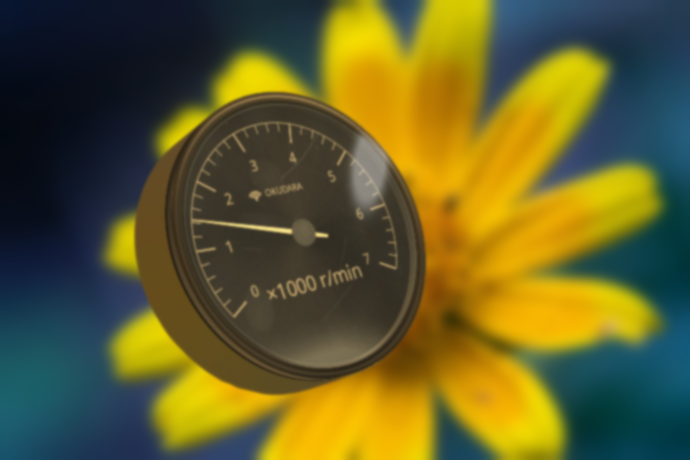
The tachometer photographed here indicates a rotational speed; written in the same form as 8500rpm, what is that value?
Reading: 1400rpm
